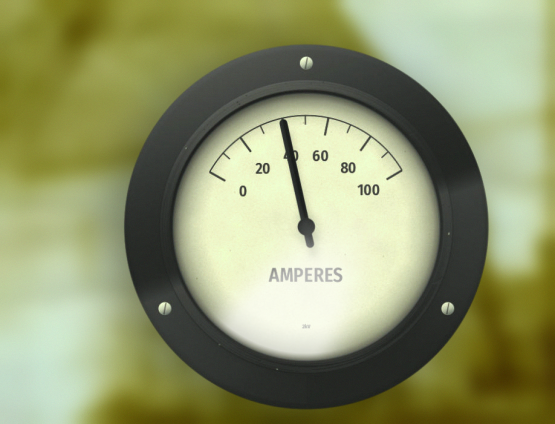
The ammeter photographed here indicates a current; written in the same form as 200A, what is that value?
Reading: 40A
